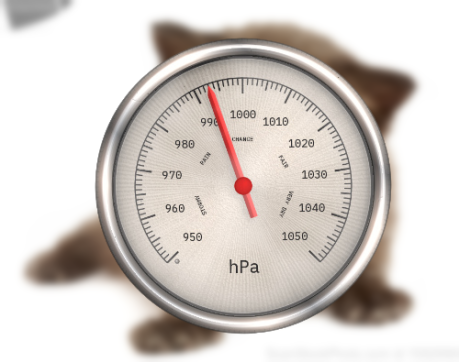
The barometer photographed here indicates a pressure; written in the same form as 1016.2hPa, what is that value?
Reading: 993hPa
